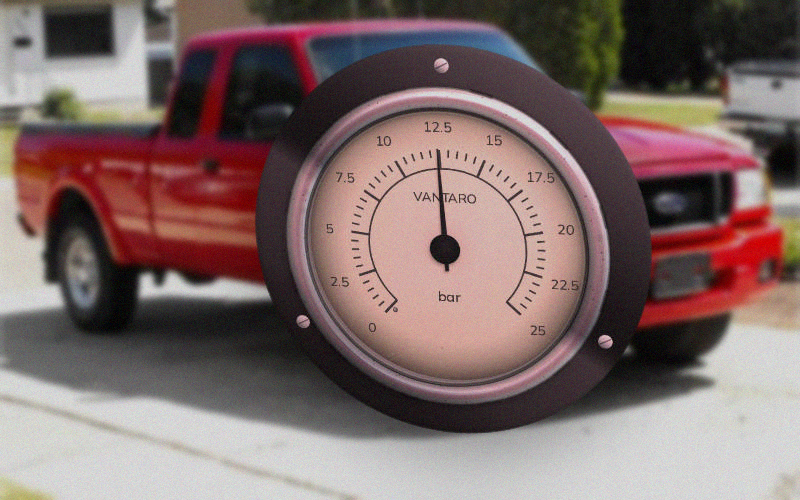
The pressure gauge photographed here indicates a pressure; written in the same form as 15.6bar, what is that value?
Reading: 12.5bar
